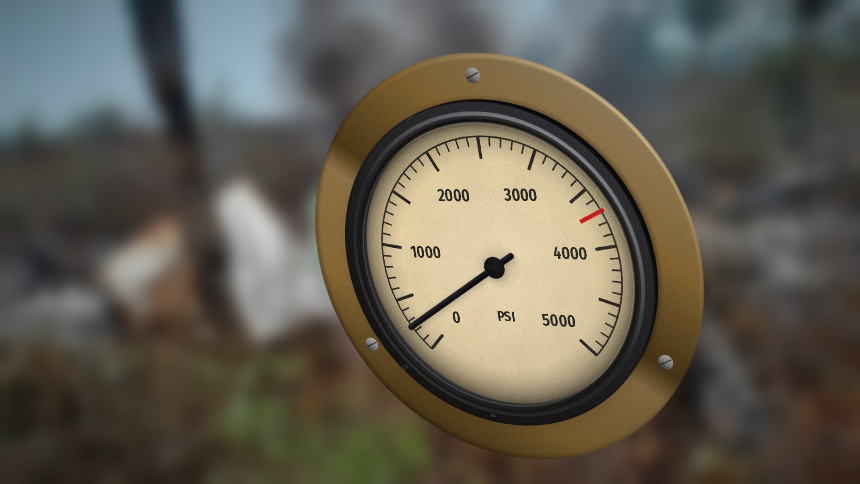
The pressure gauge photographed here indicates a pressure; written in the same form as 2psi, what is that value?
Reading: 250psi
